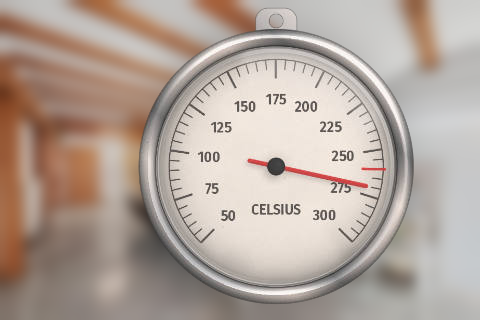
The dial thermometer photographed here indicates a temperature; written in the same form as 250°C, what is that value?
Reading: 270°C
